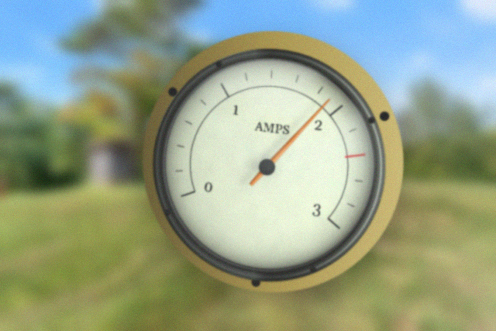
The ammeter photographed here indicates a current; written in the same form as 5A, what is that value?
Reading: 1.9A
